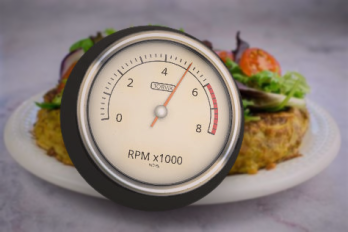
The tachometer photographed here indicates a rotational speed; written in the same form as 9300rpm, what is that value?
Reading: 5000rpm
